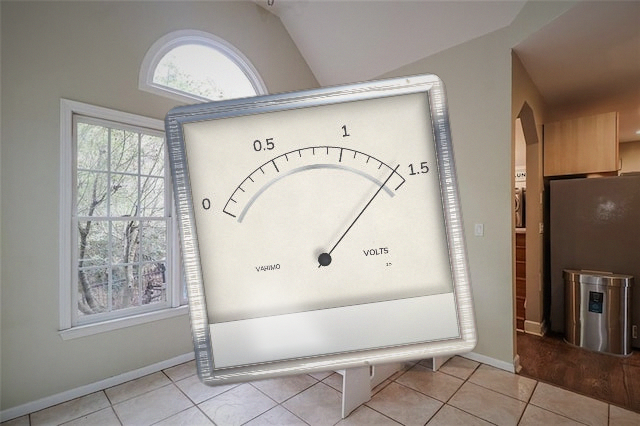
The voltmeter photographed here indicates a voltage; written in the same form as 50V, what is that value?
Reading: 1.4V
